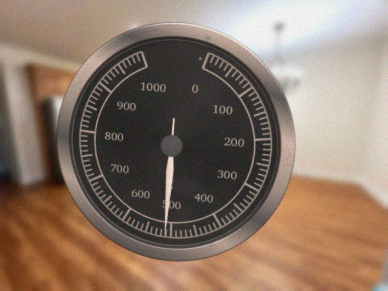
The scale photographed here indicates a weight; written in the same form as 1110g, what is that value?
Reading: 510g
